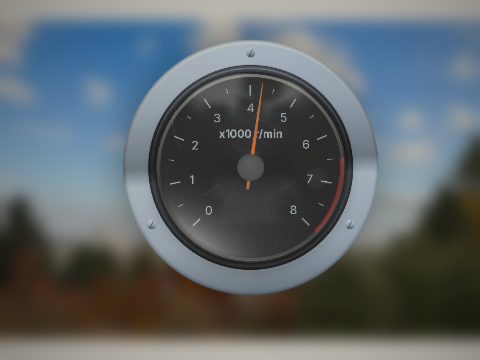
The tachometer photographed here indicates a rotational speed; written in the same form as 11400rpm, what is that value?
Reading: 4250rpm
